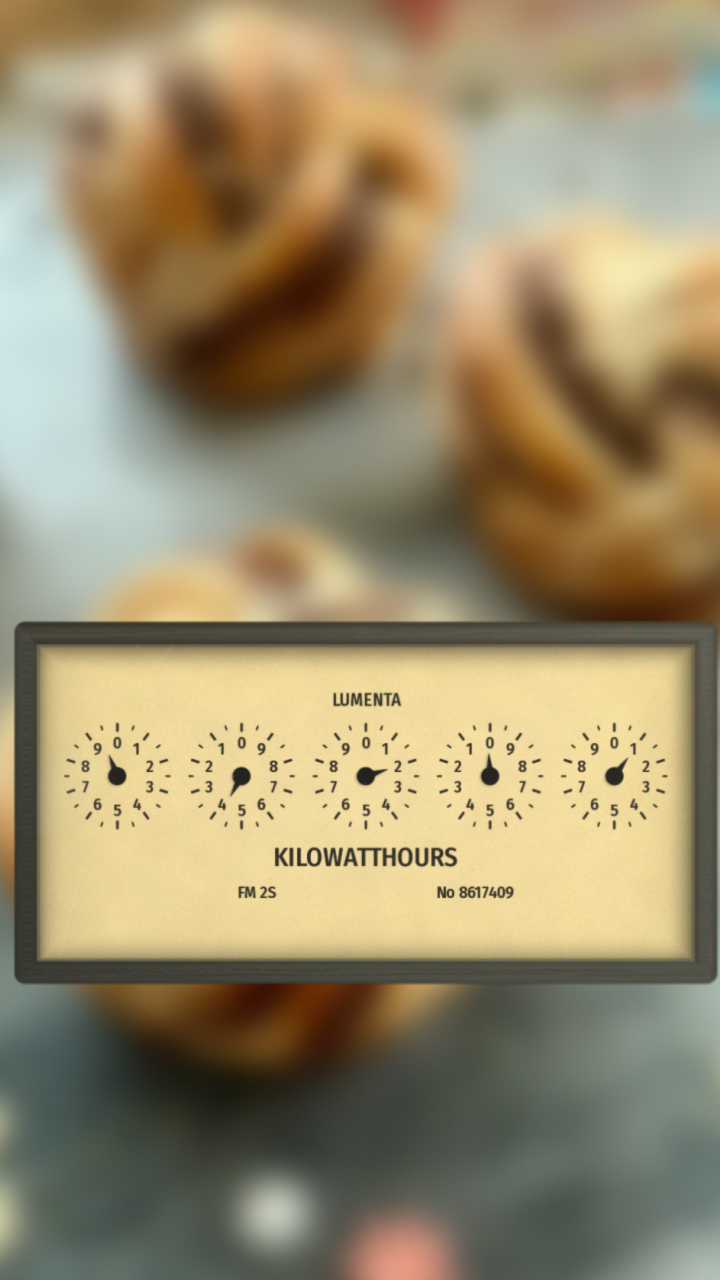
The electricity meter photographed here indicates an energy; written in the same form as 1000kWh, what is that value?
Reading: 94201kWh
